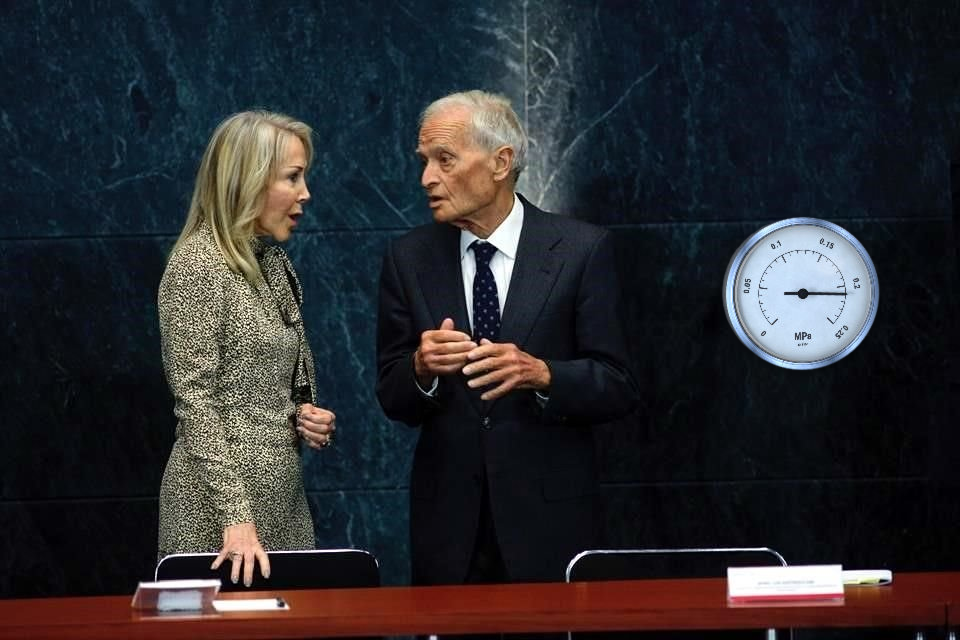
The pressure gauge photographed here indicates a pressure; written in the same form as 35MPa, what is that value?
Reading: 0.21MPa
